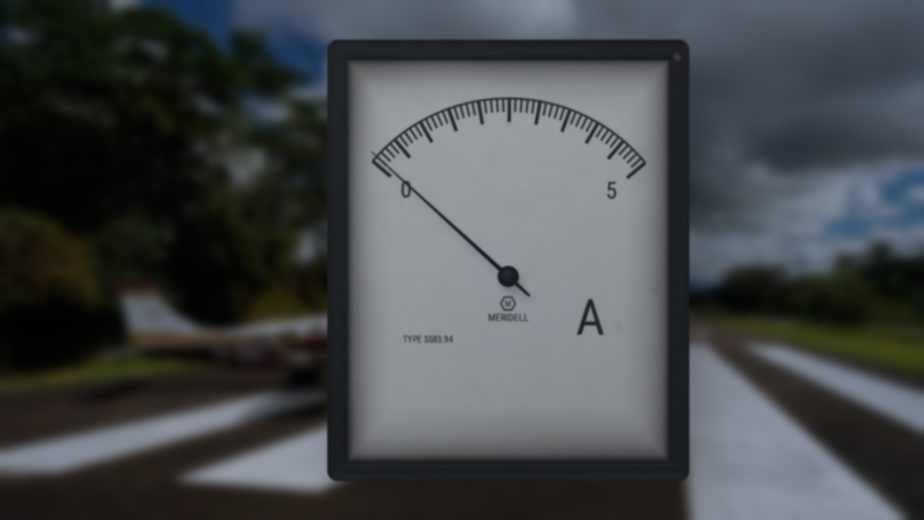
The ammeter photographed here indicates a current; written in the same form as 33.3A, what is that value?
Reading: 0.1A
